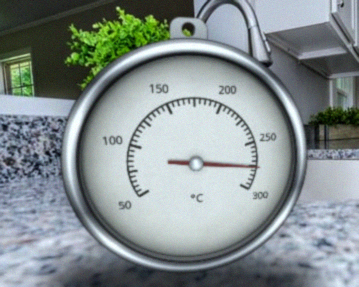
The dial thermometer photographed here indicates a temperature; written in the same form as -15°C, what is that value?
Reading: 275°C
